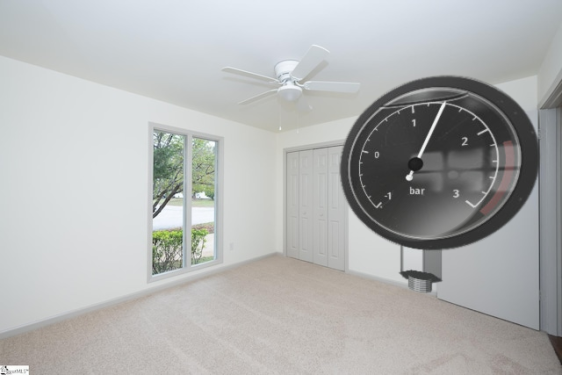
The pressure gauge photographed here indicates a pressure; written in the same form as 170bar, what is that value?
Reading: 1.4bar
